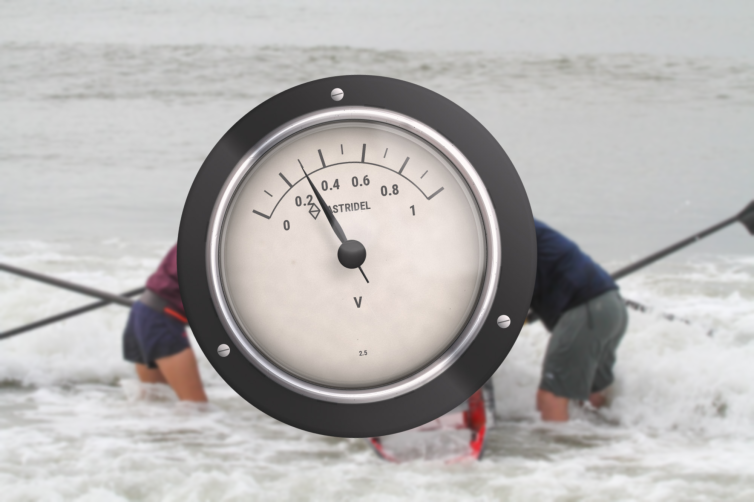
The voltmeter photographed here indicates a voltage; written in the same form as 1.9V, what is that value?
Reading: 0.3V
